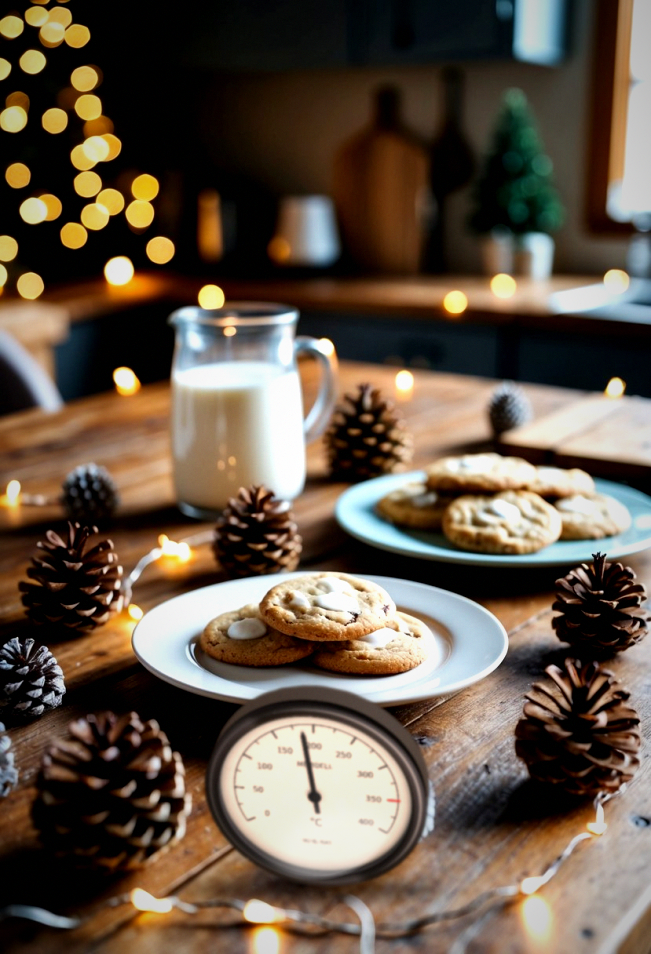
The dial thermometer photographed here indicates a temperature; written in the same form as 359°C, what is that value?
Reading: 187.5°C
